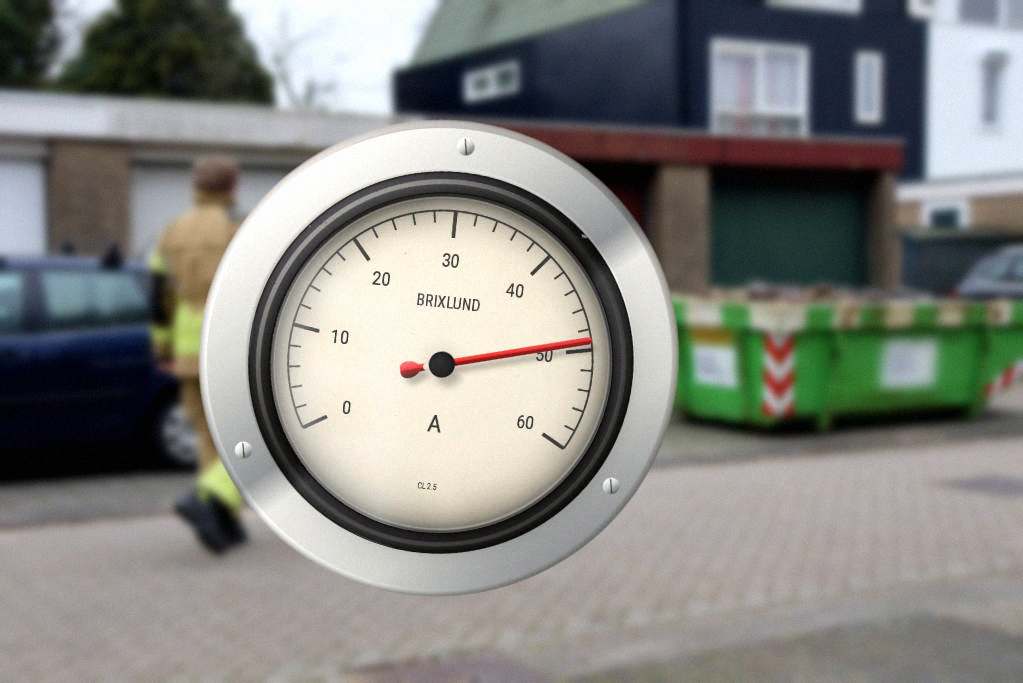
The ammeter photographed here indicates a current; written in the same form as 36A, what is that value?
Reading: 49A
